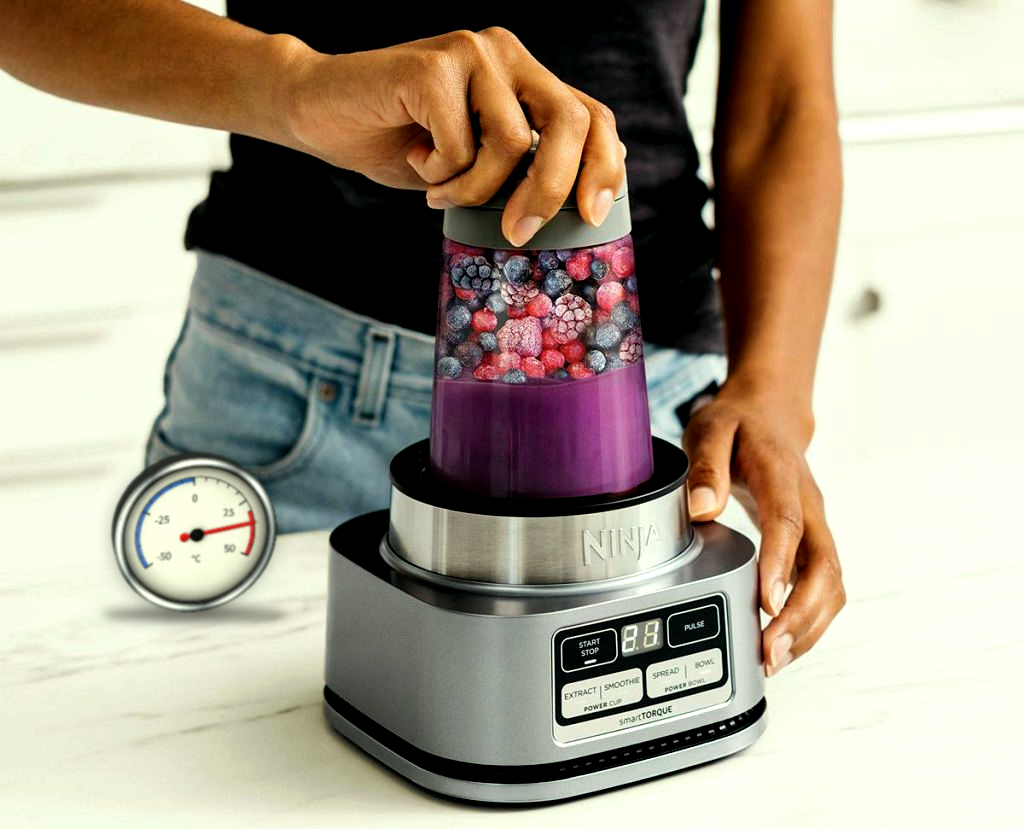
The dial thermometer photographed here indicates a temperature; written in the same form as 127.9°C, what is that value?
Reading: 35°C
